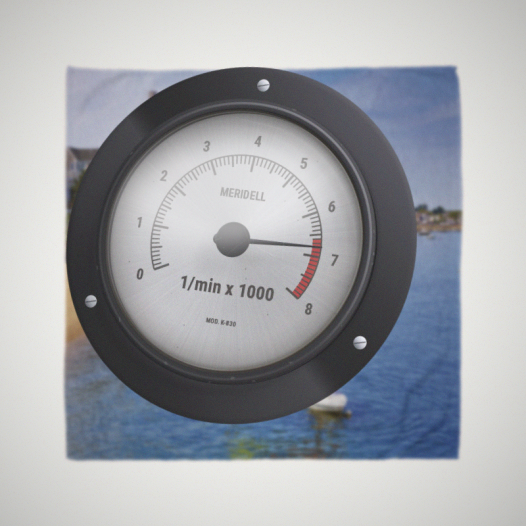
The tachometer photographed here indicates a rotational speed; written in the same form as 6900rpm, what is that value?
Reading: 6800rpm
